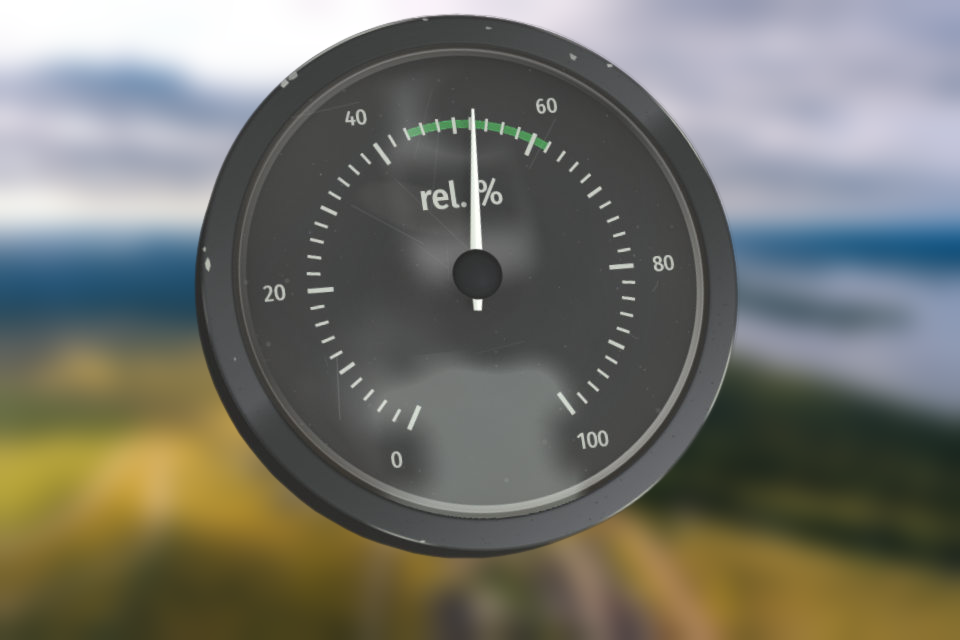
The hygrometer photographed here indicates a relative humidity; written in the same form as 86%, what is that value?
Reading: 52%
